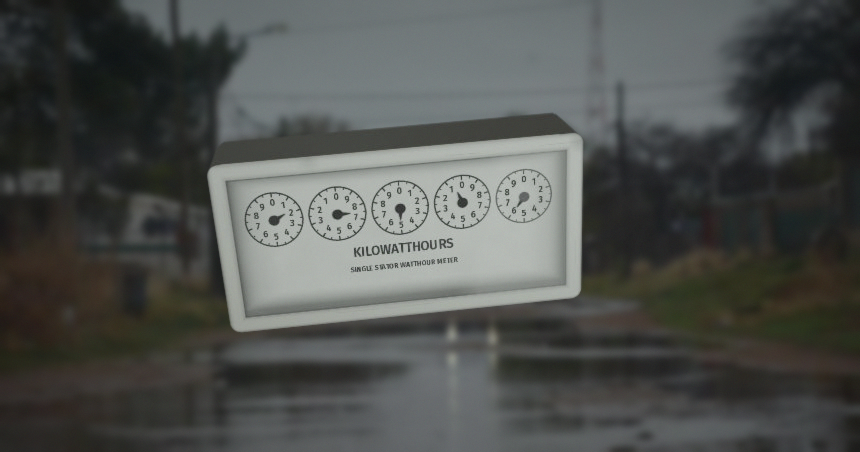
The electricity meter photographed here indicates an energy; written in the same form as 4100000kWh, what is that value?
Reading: 17506kWh
